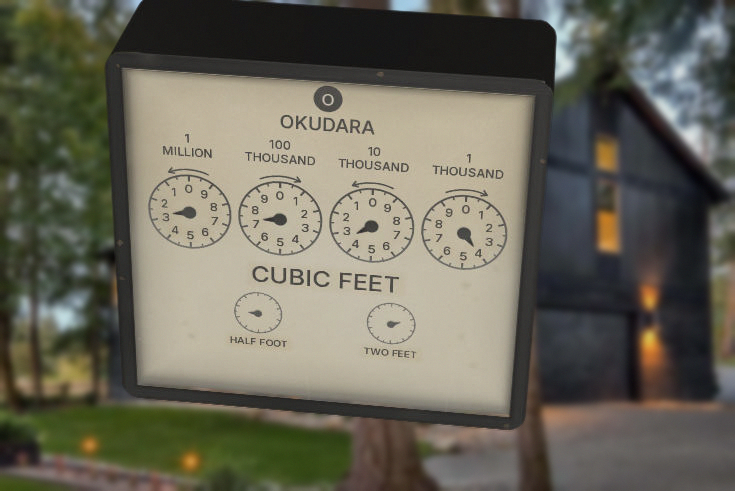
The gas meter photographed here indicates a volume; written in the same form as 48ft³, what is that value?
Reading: 273400ft³
